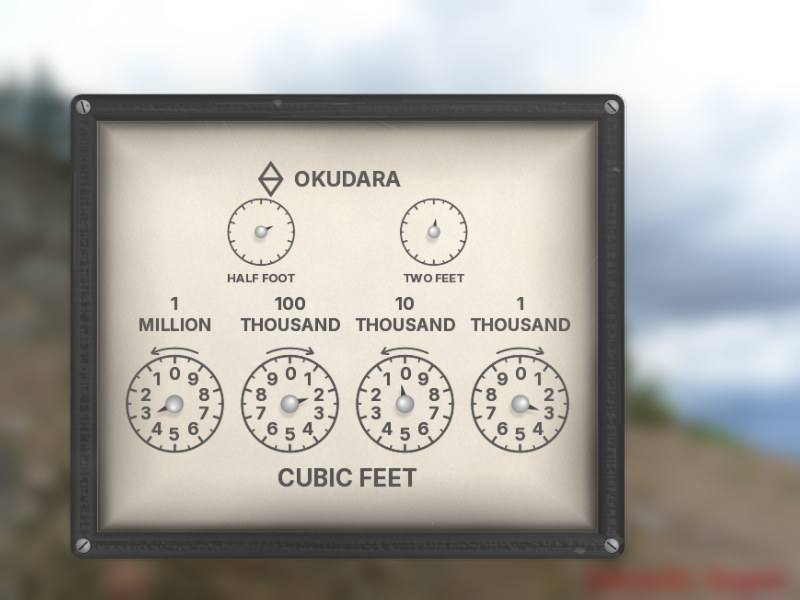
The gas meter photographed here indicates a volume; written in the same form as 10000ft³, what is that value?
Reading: 320300ft³
